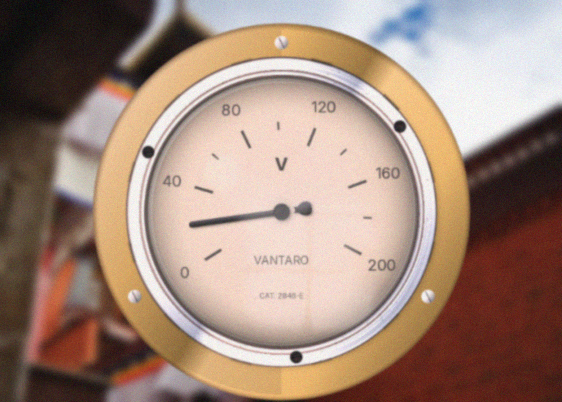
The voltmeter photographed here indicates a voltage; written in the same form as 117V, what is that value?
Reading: 20V
